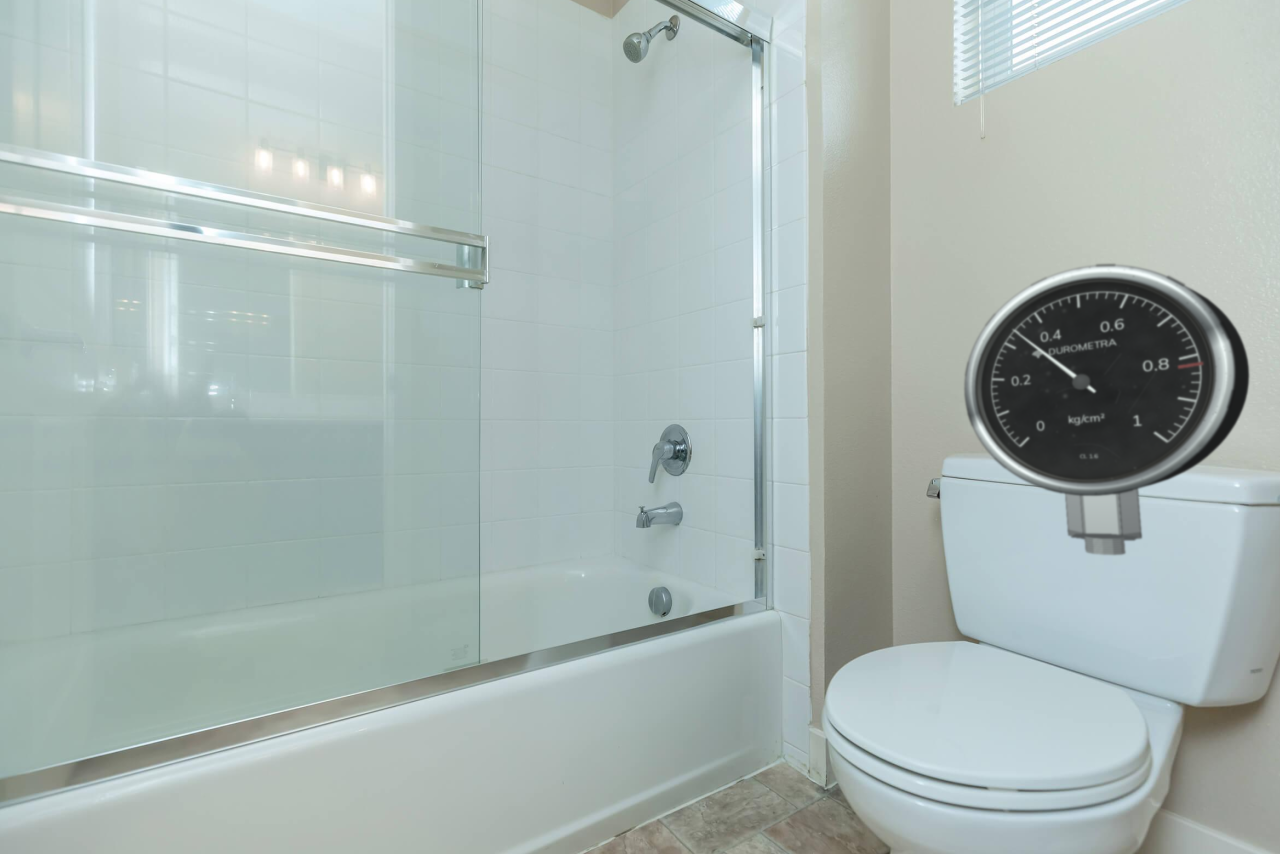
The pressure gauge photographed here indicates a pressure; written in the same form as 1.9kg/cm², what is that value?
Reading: 0.34kg/cm²
